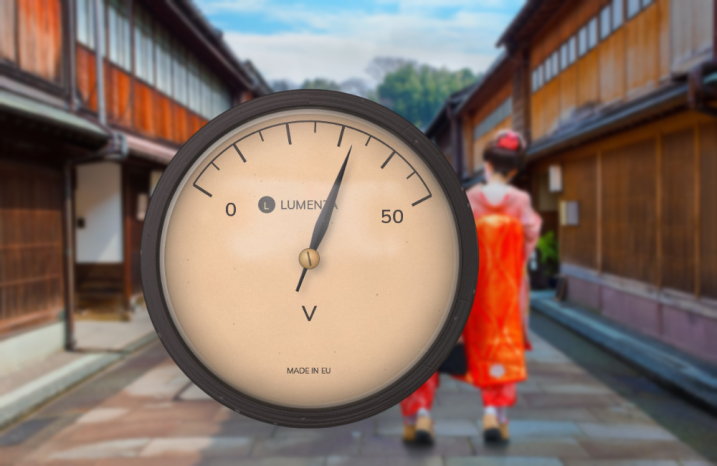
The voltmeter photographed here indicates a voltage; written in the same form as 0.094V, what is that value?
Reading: 32.5V
